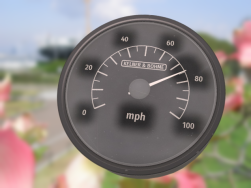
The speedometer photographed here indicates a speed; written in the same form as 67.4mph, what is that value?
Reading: 75mph
